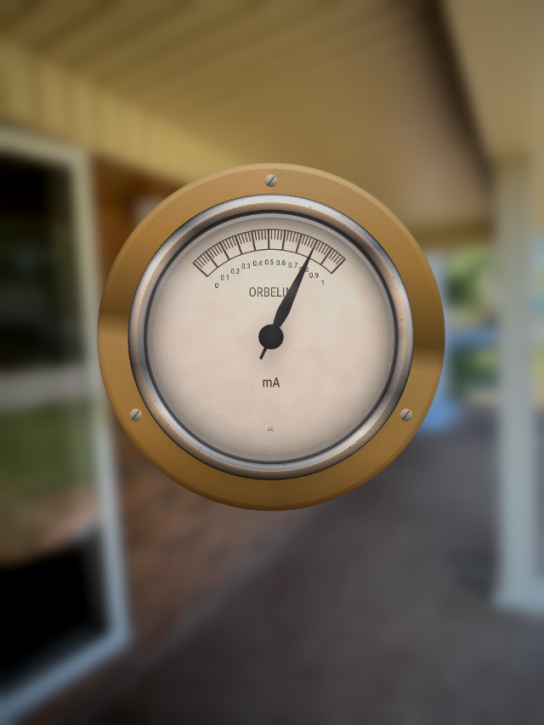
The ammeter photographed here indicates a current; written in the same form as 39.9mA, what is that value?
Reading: 0.8mA
